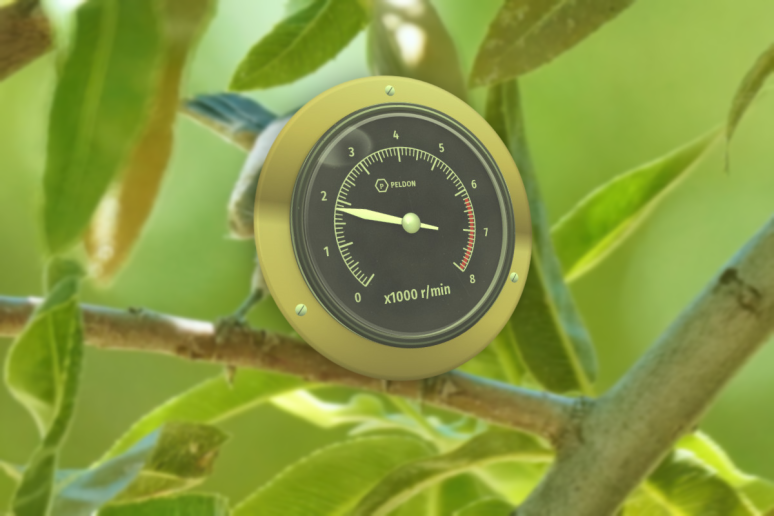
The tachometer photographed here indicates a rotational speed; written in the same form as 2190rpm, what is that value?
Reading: 1800rpm
